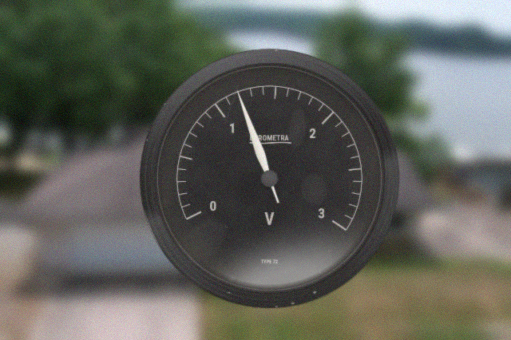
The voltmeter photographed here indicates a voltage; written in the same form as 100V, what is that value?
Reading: 1.2V
